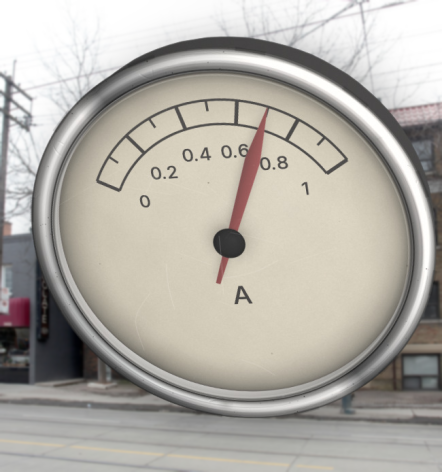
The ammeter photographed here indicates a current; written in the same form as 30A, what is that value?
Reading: 0.7A
